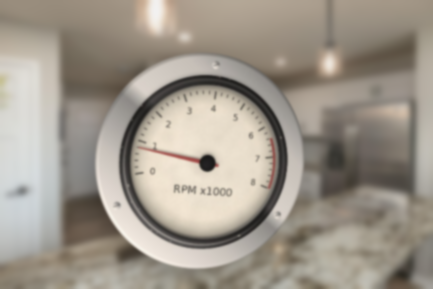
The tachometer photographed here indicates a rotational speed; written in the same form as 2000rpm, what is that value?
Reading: 800rpm
